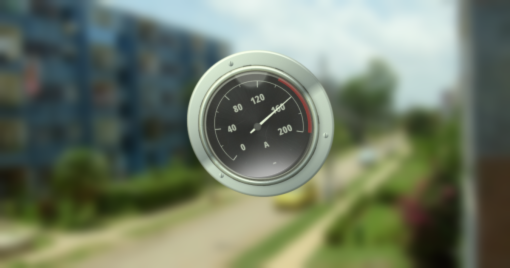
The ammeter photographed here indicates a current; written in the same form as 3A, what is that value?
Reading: 160A
